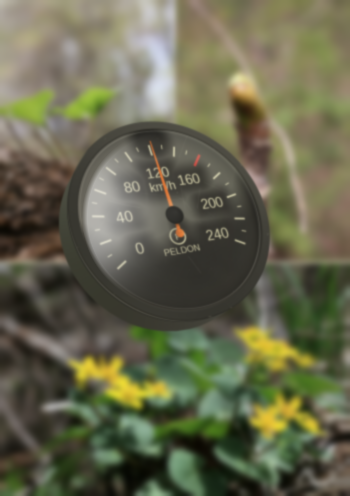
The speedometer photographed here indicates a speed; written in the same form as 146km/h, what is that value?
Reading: 120km/h
